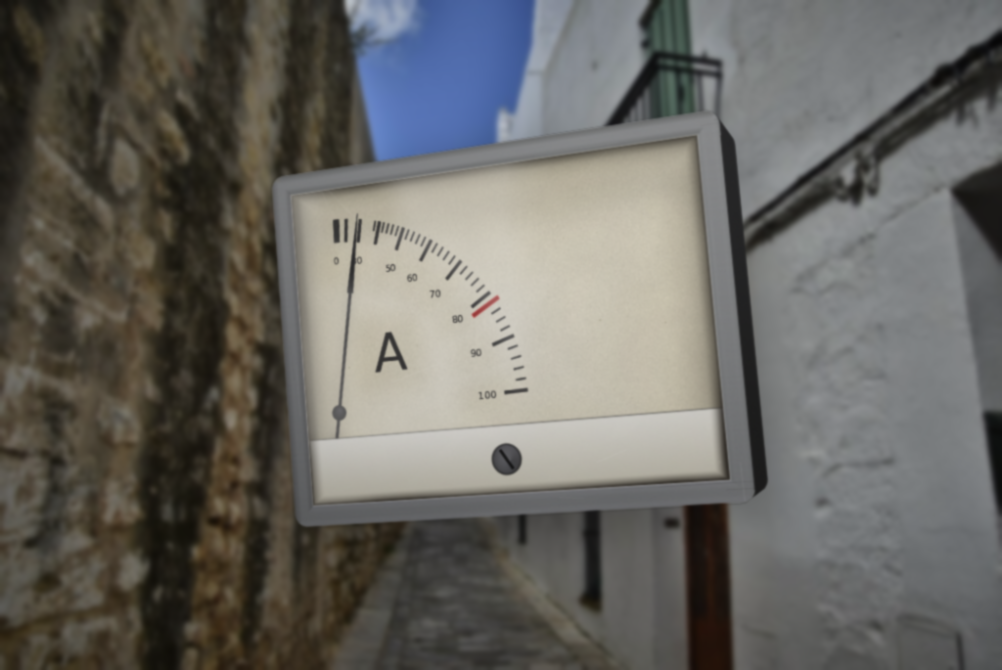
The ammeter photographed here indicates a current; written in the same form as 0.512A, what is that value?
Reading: 30A
